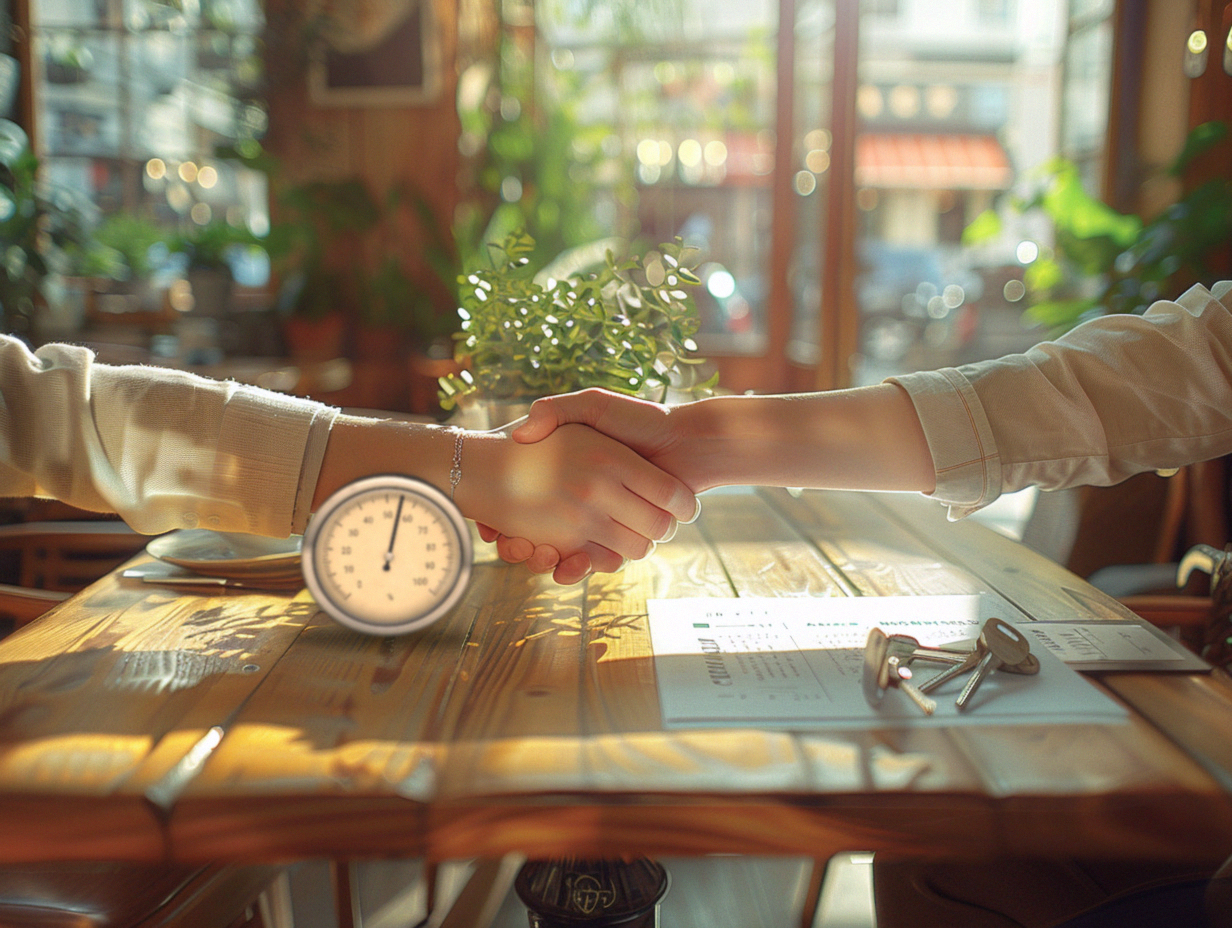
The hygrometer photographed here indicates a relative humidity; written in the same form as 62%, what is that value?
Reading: 55%
